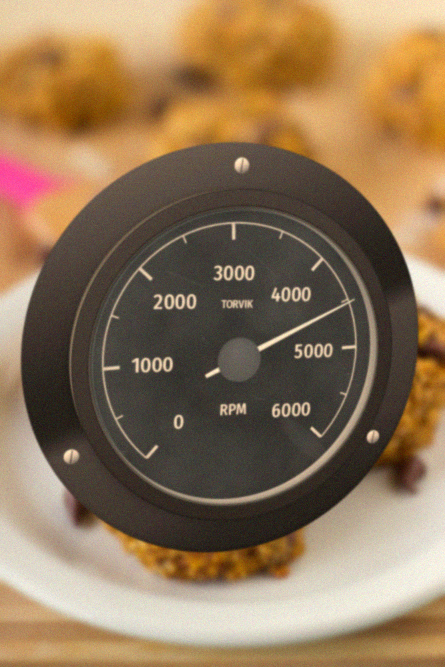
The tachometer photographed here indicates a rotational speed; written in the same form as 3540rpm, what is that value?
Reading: 4500rpm
